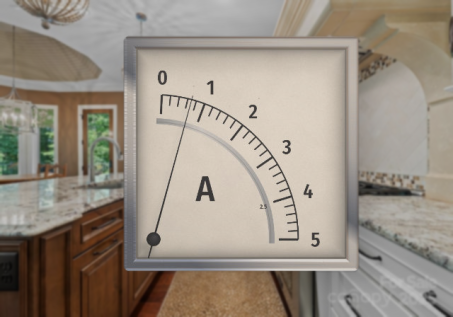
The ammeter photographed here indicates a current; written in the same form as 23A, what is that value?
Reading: 0.7A
